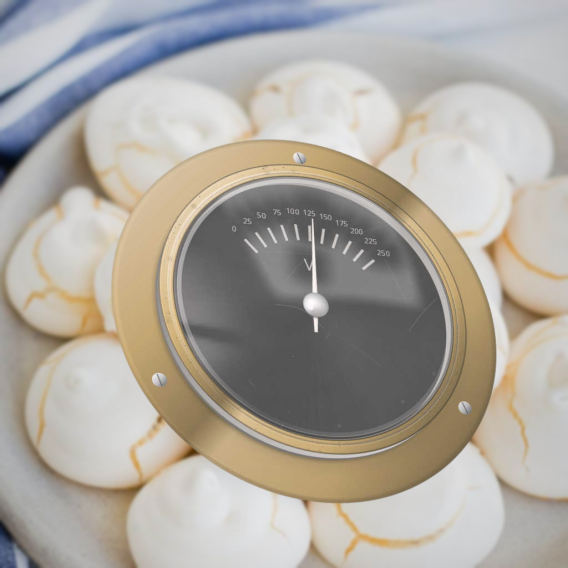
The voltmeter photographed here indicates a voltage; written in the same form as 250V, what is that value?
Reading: 125V
